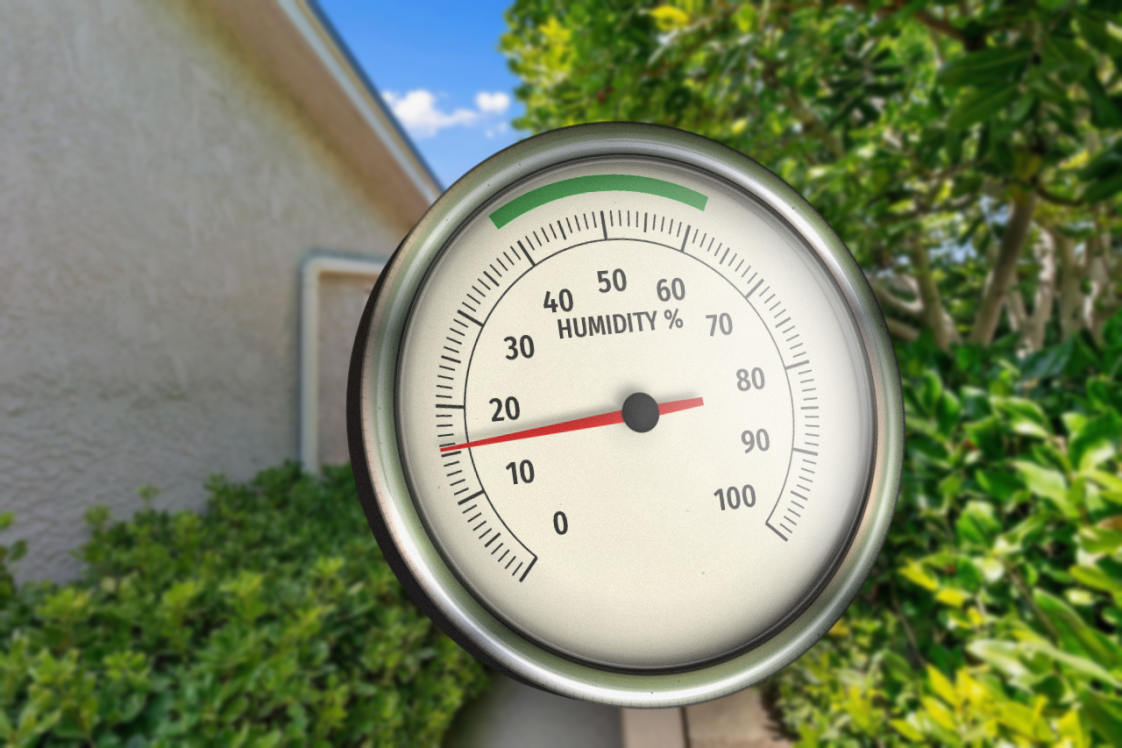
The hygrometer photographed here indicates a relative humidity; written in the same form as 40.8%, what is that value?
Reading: 15.5%
